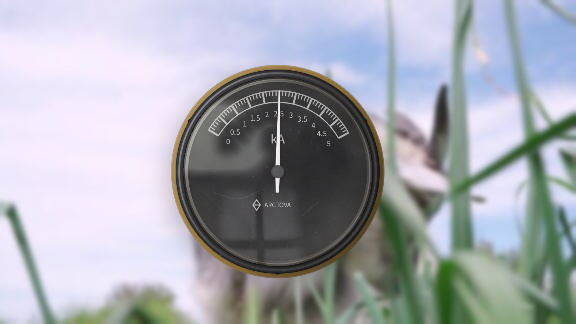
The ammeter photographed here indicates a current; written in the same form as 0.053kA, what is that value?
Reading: 2.5kA
